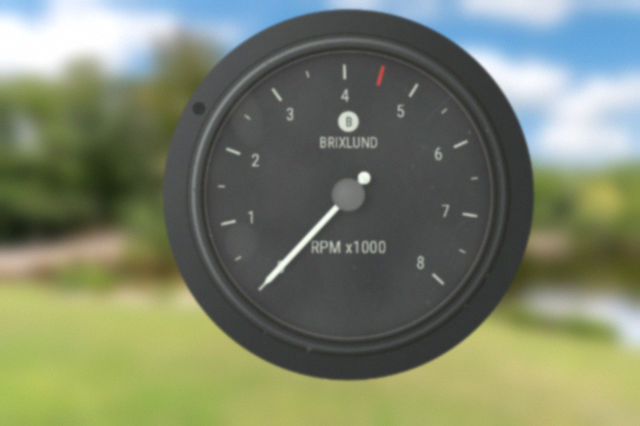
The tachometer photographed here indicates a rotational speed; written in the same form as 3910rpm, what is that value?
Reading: 0rpm
